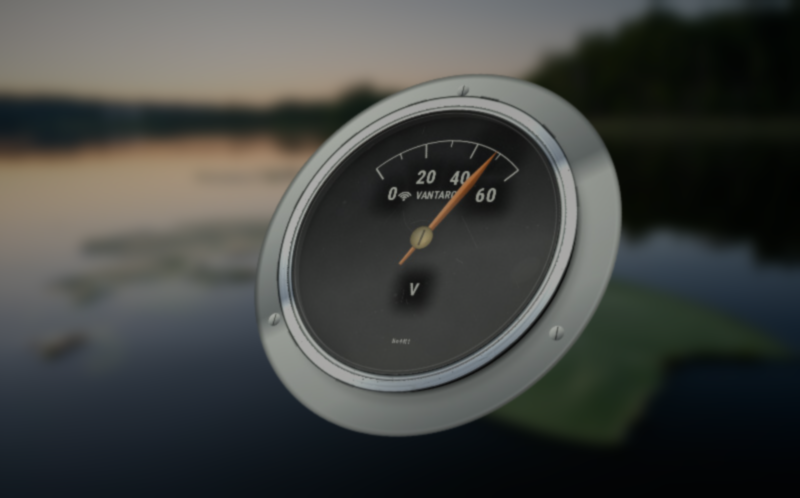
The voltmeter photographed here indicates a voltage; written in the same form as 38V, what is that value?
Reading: 50V
